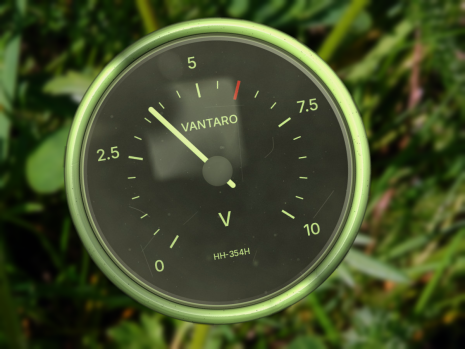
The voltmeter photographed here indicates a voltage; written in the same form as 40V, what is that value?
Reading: 3.75V
